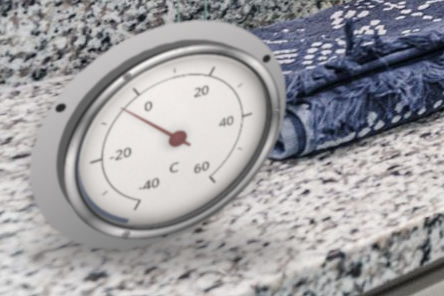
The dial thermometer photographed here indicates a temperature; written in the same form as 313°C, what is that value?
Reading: -5°C
